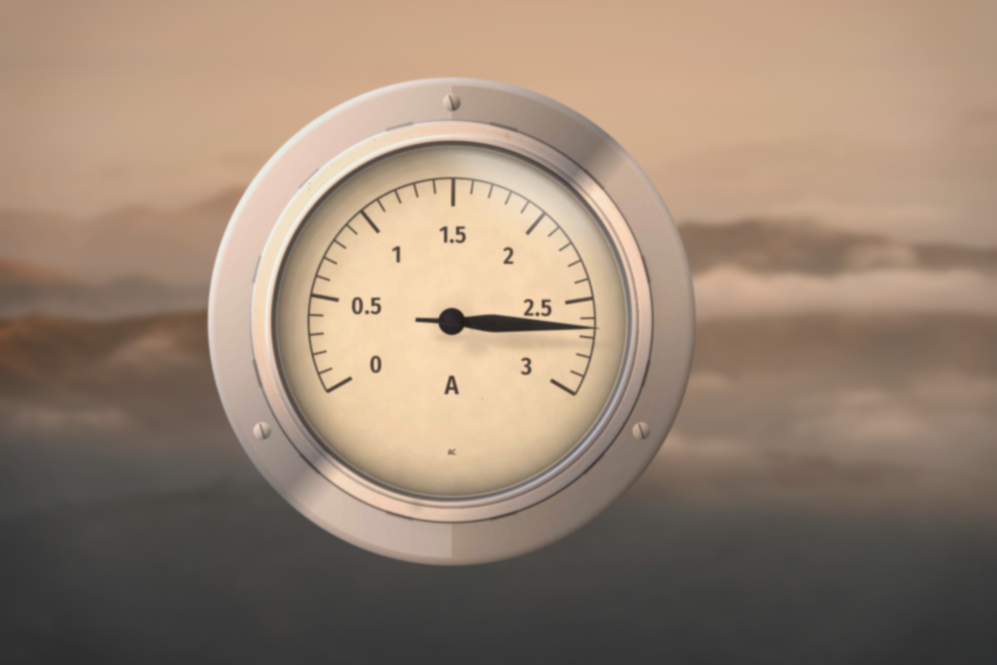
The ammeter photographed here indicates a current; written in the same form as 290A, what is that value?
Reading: 2.65A
